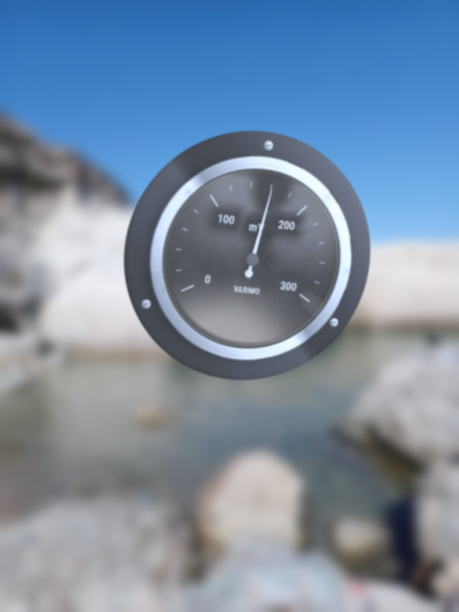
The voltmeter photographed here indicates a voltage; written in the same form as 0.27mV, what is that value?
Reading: 160mV
